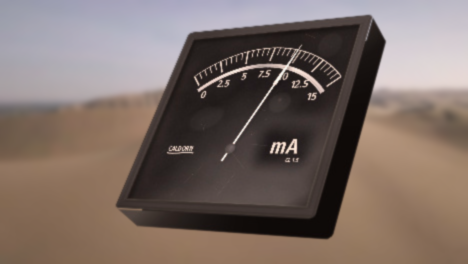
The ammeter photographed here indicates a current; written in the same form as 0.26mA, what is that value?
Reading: 10mA
